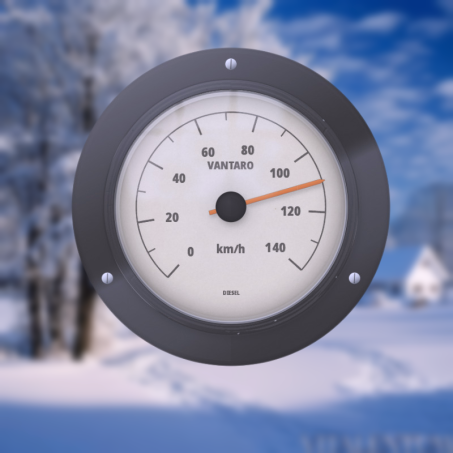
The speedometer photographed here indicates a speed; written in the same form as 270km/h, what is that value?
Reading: 110km/h
